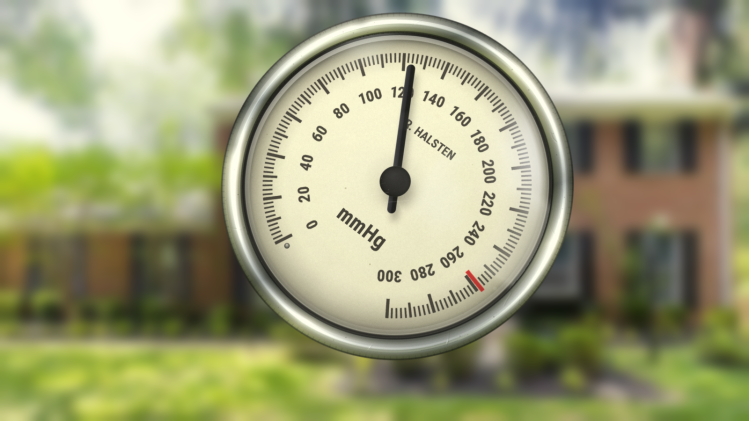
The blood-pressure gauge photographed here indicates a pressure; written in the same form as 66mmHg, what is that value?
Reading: 124mmHg
